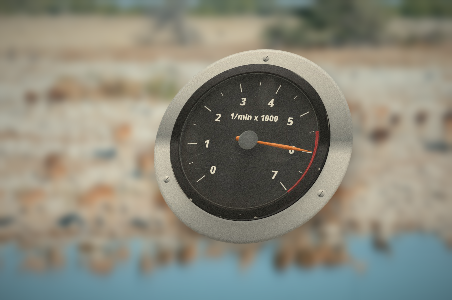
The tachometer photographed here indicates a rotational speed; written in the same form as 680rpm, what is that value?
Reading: 6000rpm
